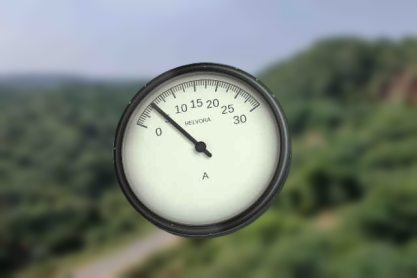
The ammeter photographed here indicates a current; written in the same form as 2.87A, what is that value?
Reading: 5A
